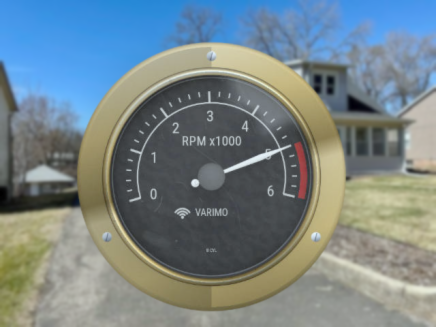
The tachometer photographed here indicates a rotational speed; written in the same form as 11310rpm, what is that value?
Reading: 5000rpm
